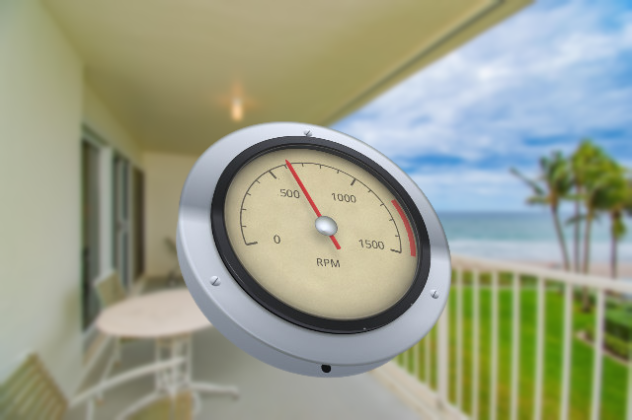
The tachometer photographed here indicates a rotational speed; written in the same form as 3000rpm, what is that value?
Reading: 600rpm
